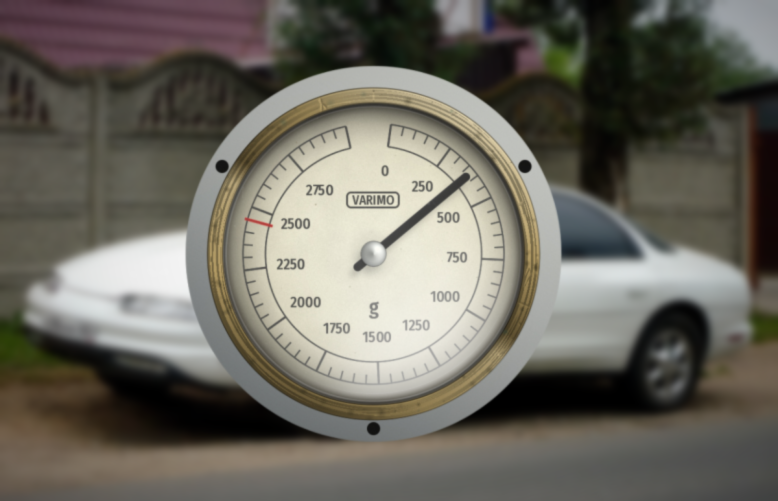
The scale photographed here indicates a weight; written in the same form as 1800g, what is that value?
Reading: 375g
